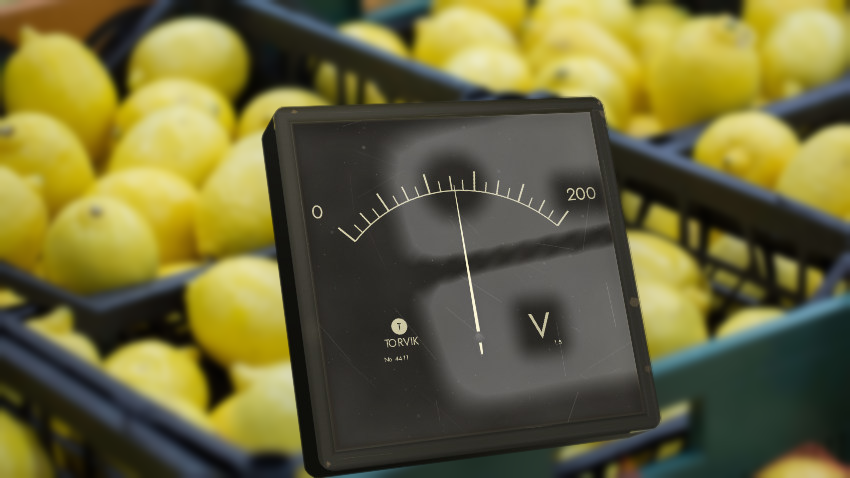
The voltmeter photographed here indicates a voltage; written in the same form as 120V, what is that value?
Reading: 100V
